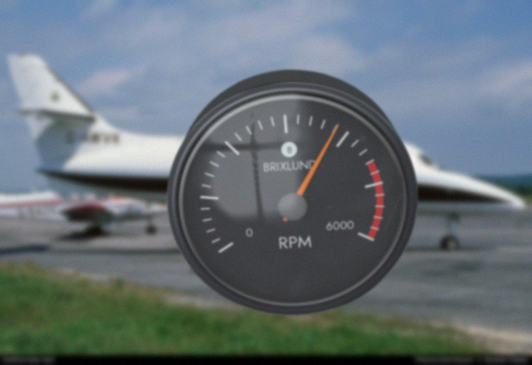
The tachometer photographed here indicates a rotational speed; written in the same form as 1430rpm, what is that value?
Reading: 3800rpm
